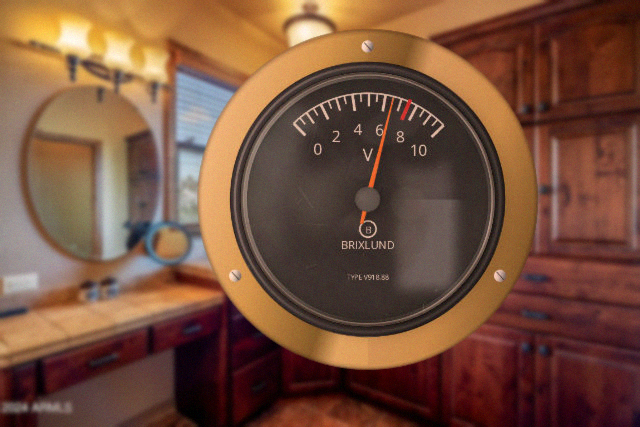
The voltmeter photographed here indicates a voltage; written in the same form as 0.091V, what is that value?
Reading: 6.5V
